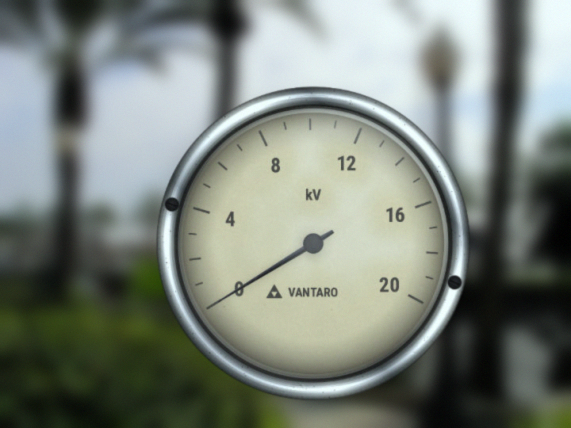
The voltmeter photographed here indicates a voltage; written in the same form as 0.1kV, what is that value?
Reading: 0kV
